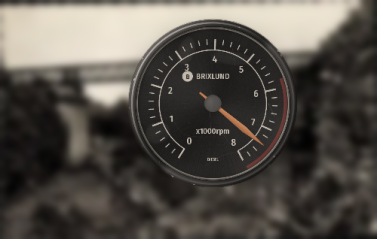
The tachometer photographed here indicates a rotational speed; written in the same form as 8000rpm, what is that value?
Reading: 7400rpm
